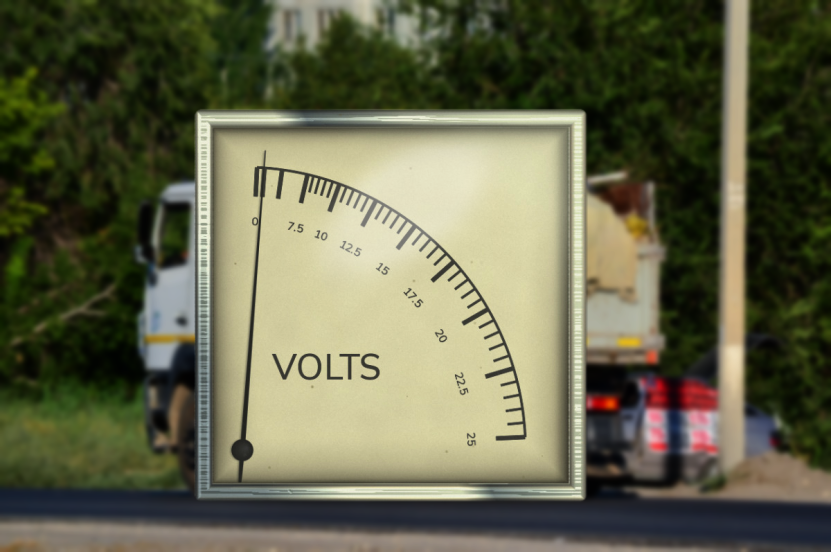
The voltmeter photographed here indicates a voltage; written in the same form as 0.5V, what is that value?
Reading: 2.5V
